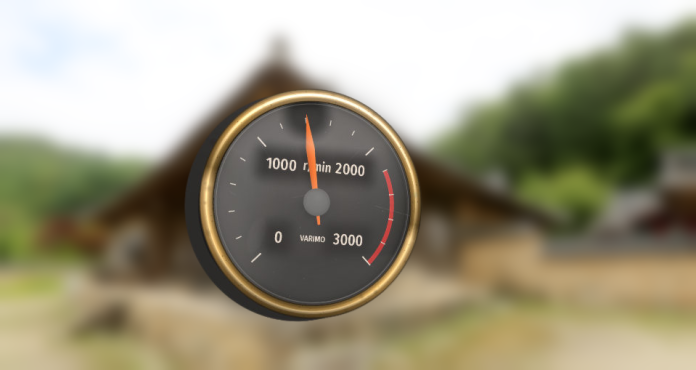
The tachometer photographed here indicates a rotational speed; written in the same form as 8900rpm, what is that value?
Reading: 1400rpm
